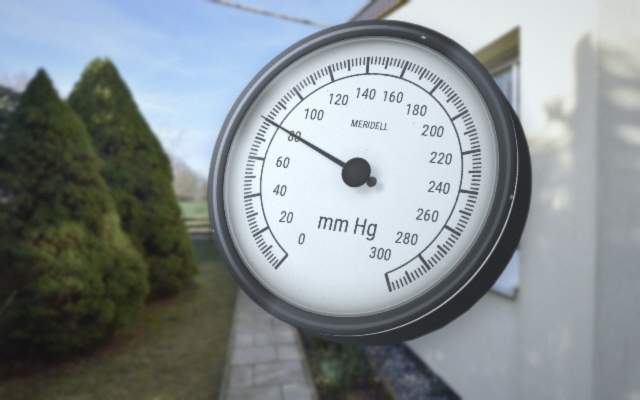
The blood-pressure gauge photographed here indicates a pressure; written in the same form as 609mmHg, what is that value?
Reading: 80mmHg
